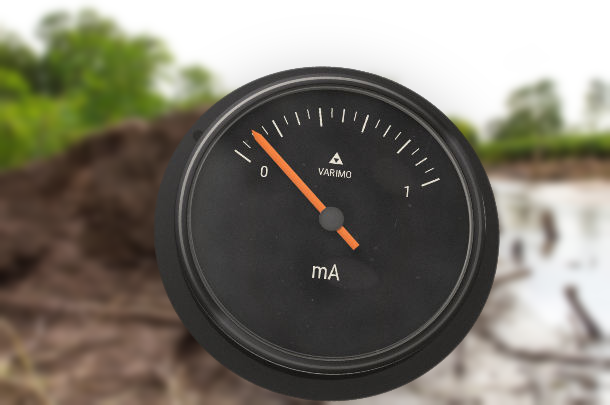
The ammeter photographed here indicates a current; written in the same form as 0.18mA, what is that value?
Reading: 0.1mA
